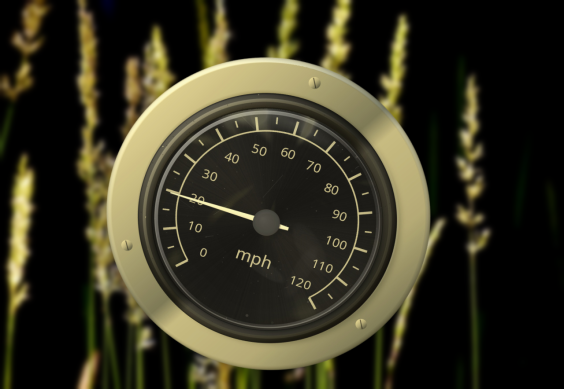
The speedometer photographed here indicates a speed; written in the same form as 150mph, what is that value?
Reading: 20mph
